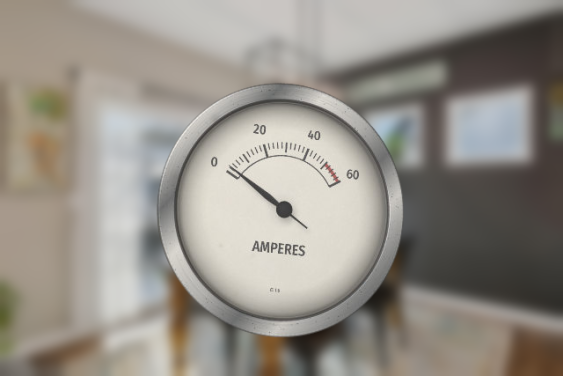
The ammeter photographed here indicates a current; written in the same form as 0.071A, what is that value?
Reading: 2A
